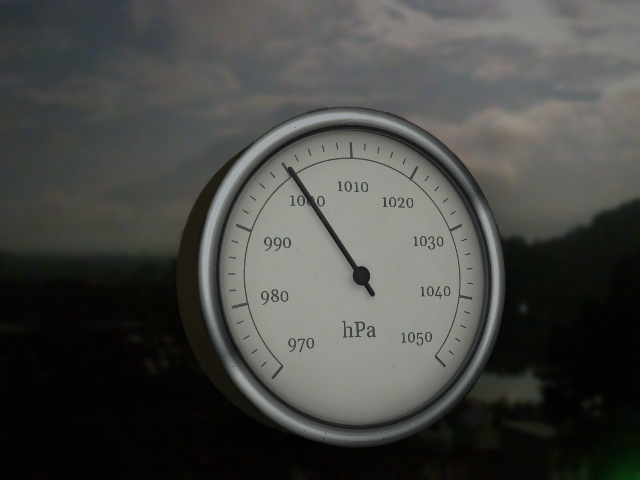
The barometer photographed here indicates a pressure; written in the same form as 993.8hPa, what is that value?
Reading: 1000hPa
